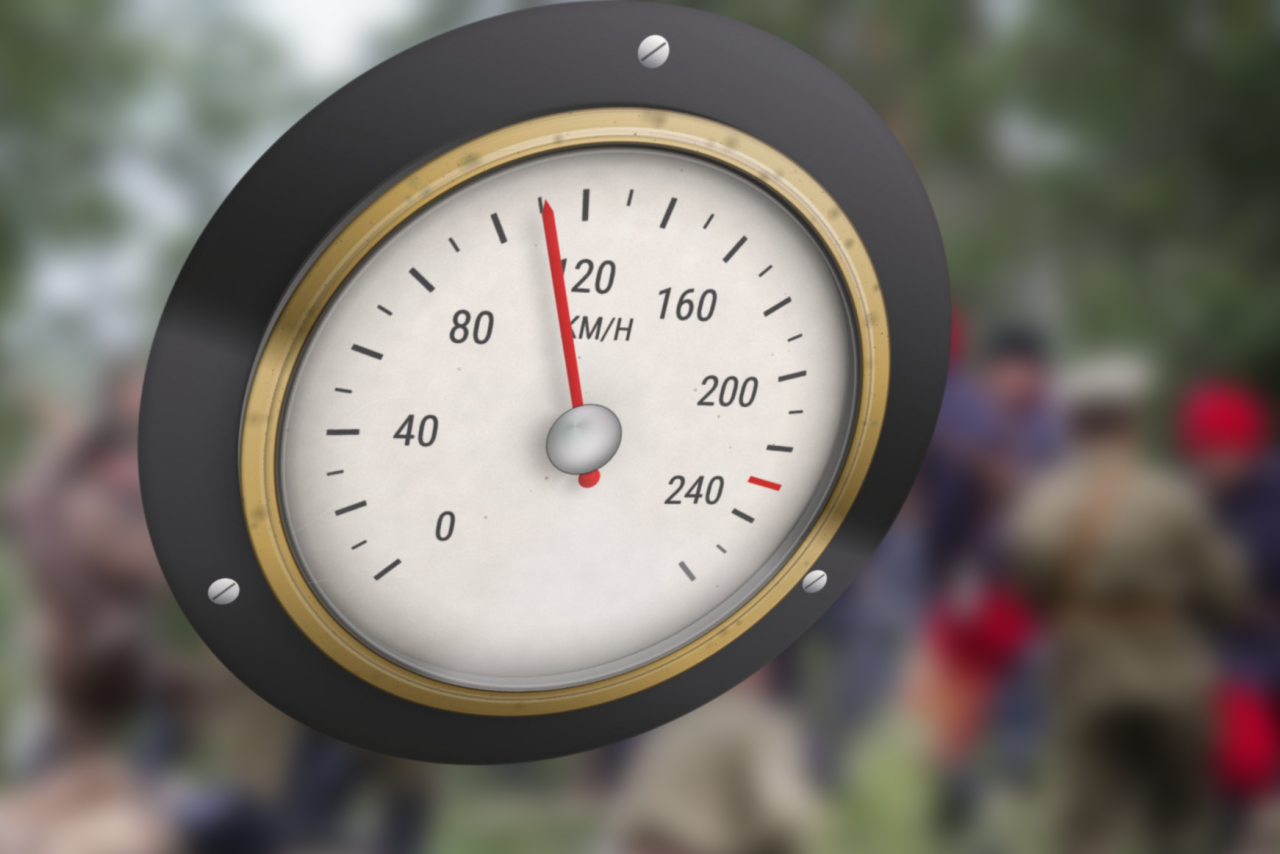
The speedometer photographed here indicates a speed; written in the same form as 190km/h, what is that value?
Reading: 110km/h
